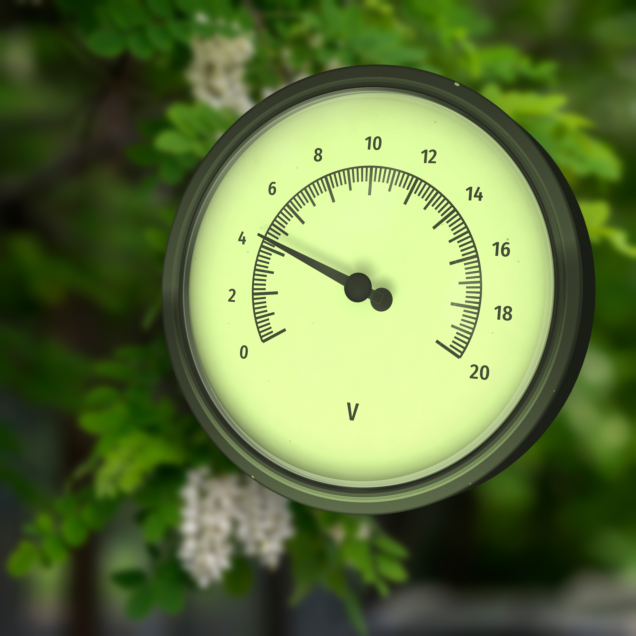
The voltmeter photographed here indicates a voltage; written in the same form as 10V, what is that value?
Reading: 4.4V
